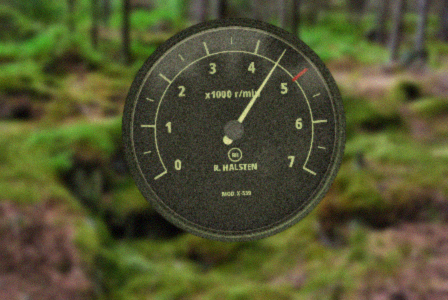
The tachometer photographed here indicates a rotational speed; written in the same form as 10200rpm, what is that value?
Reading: 4500rpm
